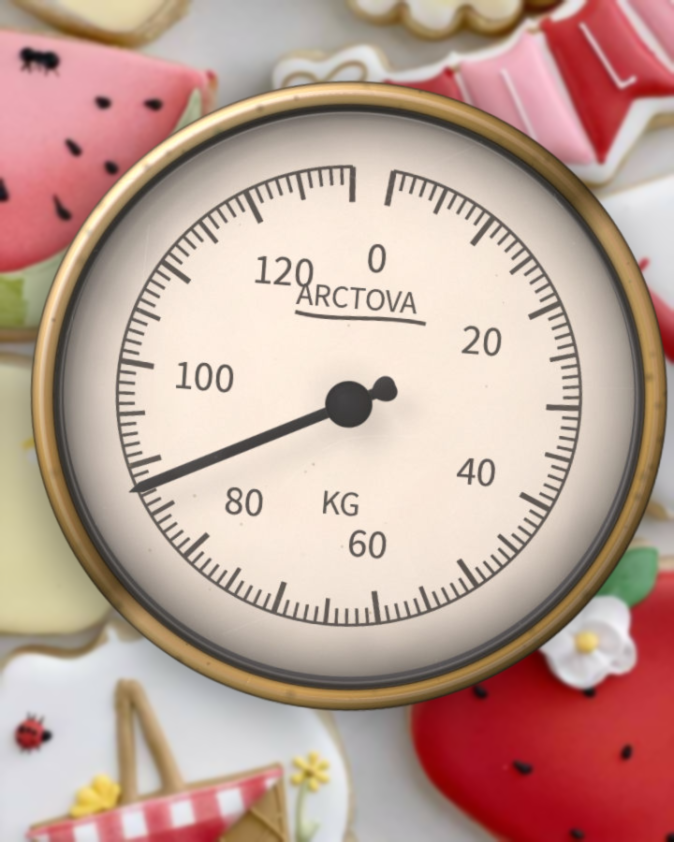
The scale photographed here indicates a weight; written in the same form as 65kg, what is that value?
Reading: 88kg
